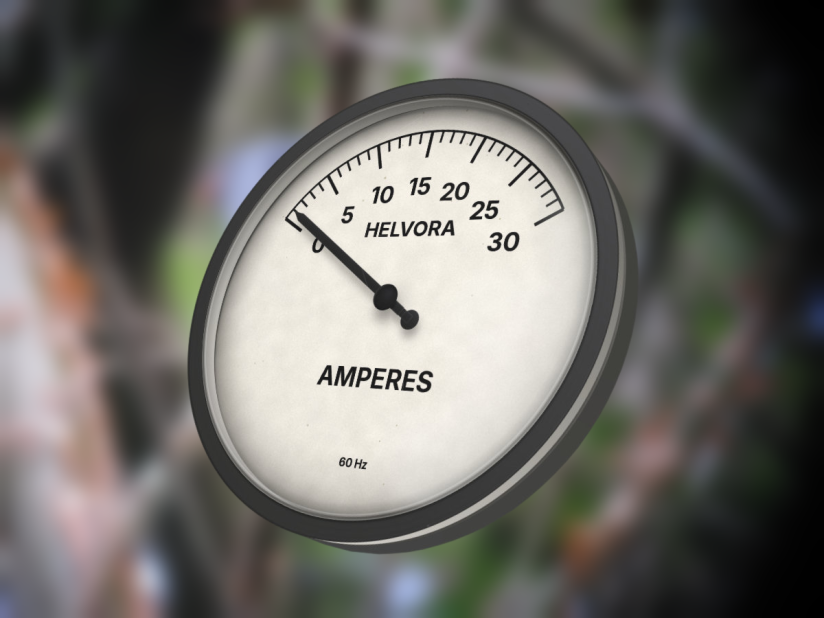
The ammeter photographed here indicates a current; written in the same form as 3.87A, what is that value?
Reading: 1A
